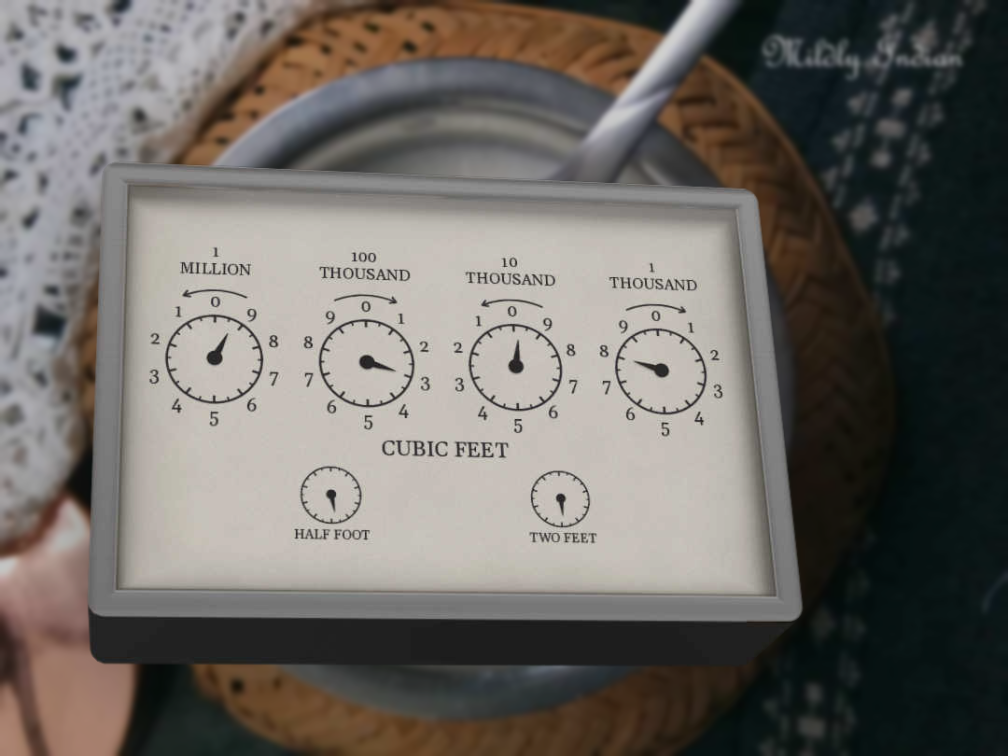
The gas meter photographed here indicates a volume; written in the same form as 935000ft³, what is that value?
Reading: 929800ft³
